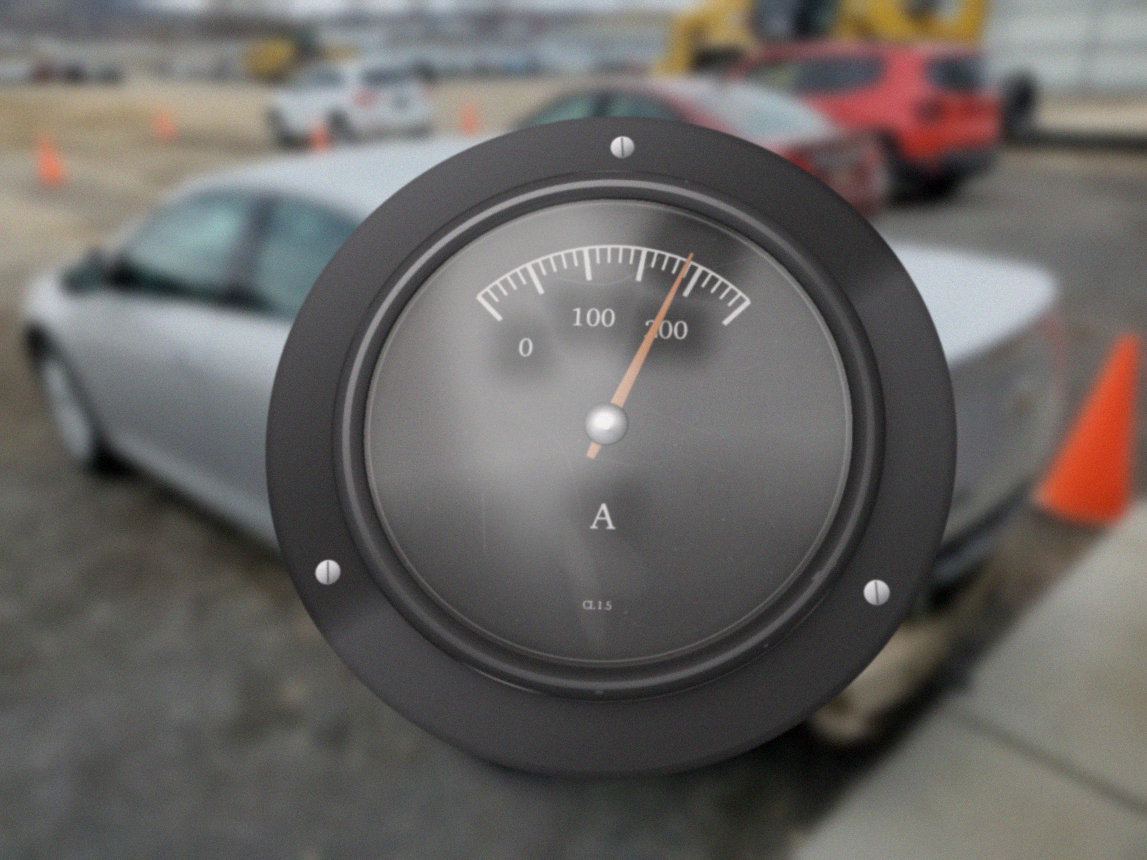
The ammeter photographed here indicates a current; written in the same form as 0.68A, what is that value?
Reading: 190A
